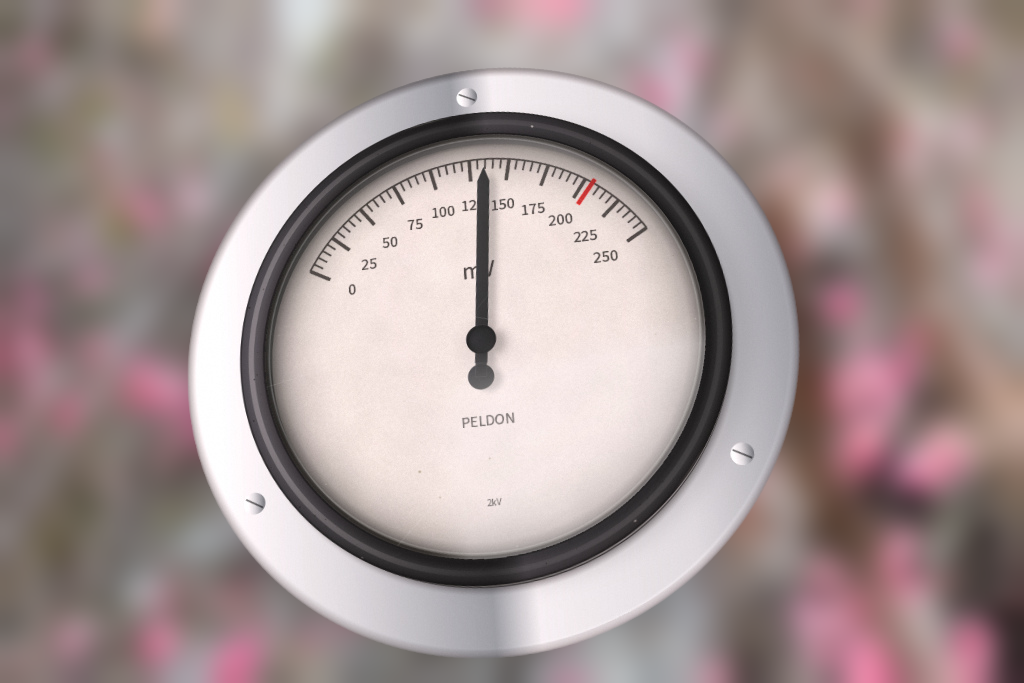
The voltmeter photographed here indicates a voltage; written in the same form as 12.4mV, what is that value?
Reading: 135mV
